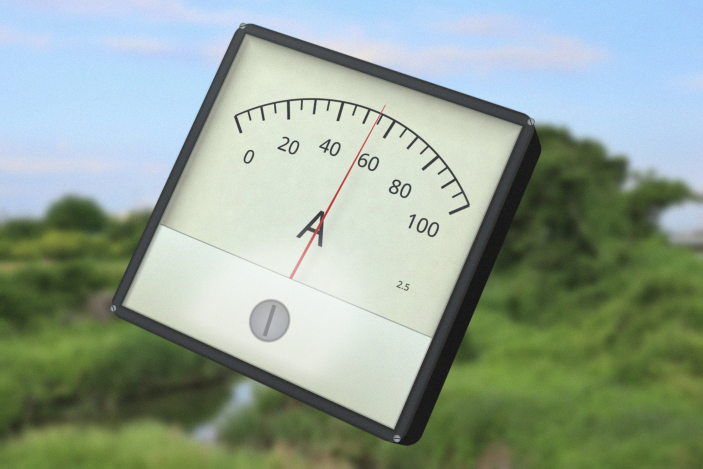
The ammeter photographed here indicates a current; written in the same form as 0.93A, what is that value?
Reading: 55A
